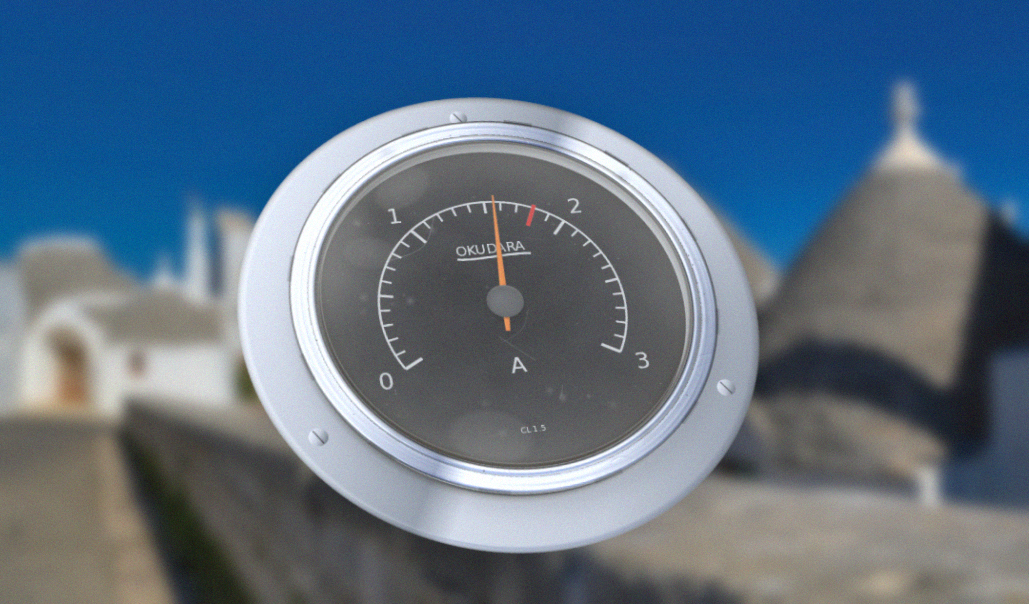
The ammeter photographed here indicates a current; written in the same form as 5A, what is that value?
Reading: 1.55A
